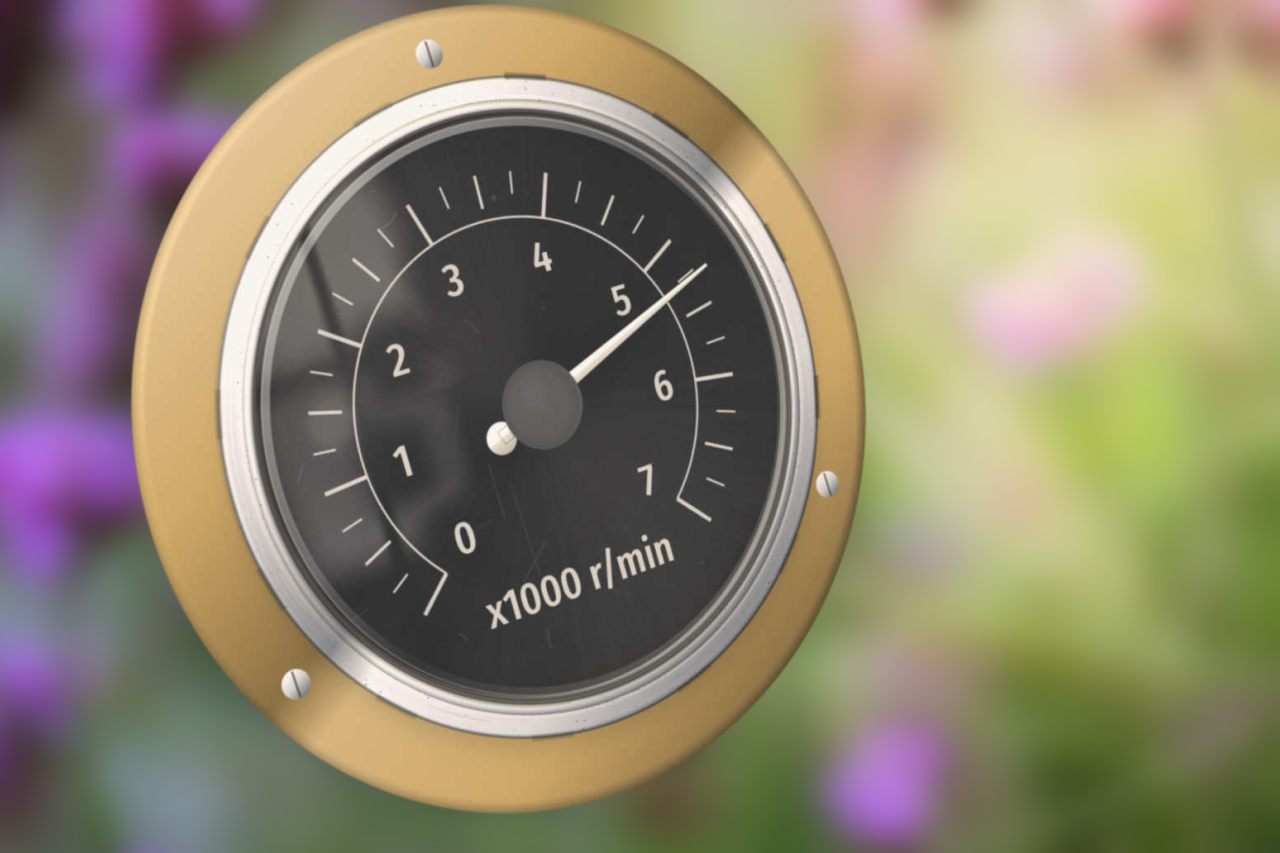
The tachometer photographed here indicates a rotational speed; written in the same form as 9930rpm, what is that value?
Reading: 5250rpm
